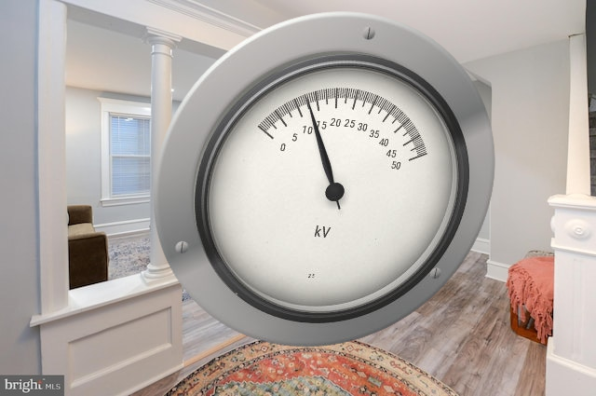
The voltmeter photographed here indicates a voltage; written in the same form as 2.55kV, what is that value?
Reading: 12.5kV
